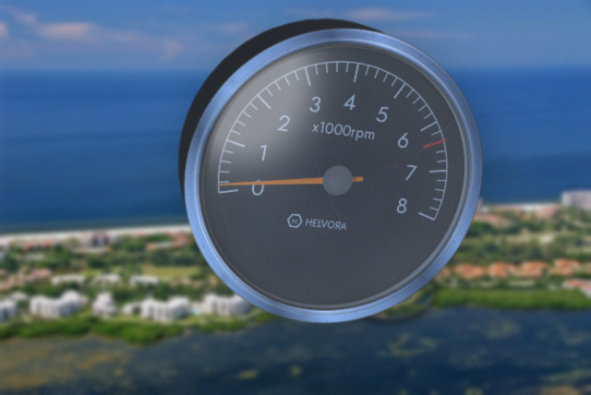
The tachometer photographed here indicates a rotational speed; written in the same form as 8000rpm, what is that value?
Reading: 200rpm
